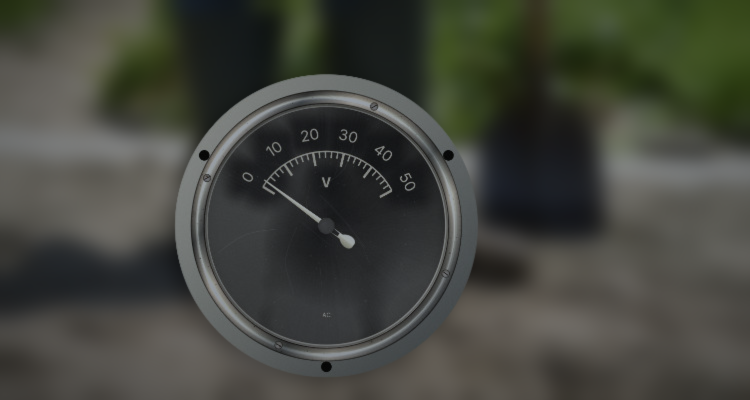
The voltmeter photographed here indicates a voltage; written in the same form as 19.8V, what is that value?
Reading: 2V
